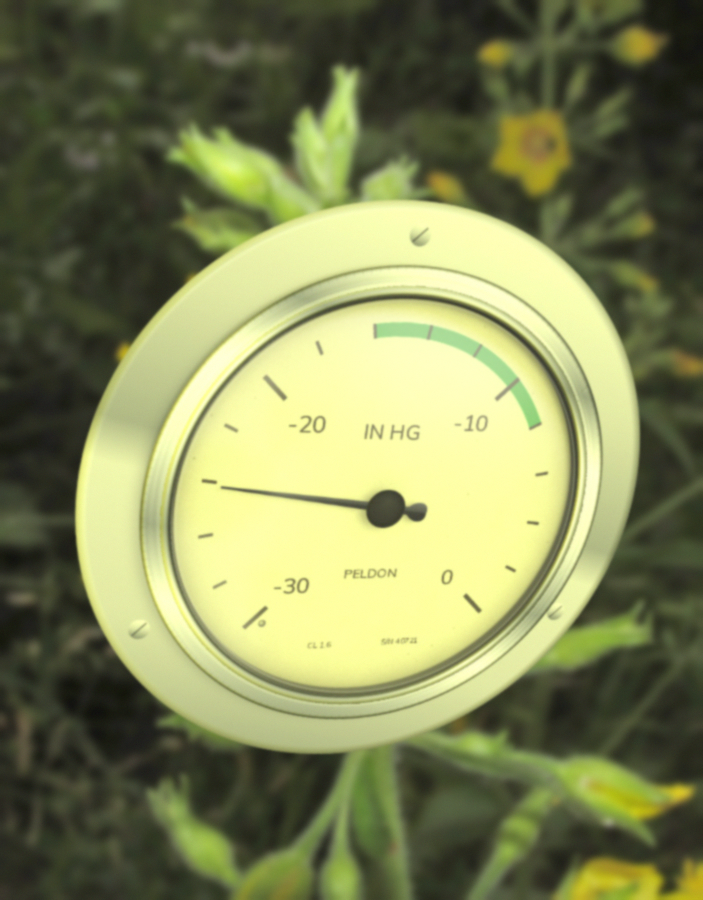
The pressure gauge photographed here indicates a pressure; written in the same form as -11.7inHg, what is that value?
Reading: -24inHg
